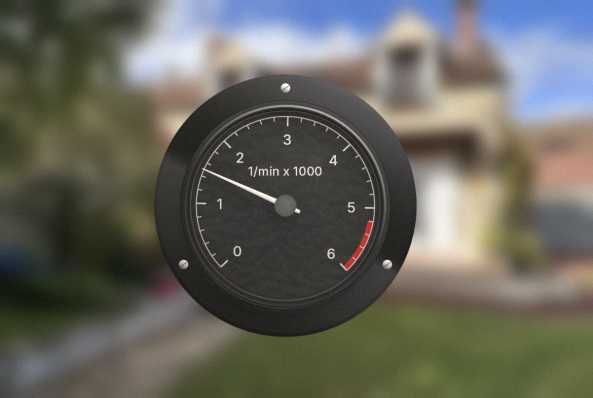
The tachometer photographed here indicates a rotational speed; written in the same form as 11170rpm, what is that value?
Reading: 1500rpm
